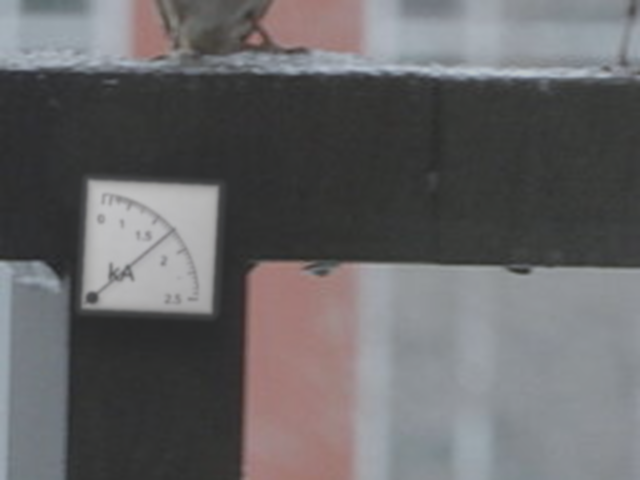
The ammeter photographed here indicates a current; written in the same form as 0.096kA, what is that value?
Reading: 1.75kA
